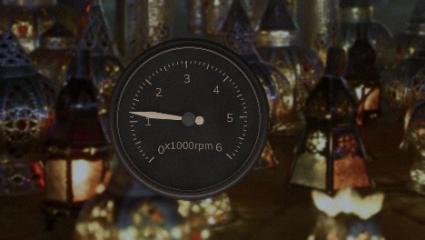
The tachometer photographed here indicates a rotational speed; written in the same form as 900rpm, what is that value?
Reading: 1200rpm
